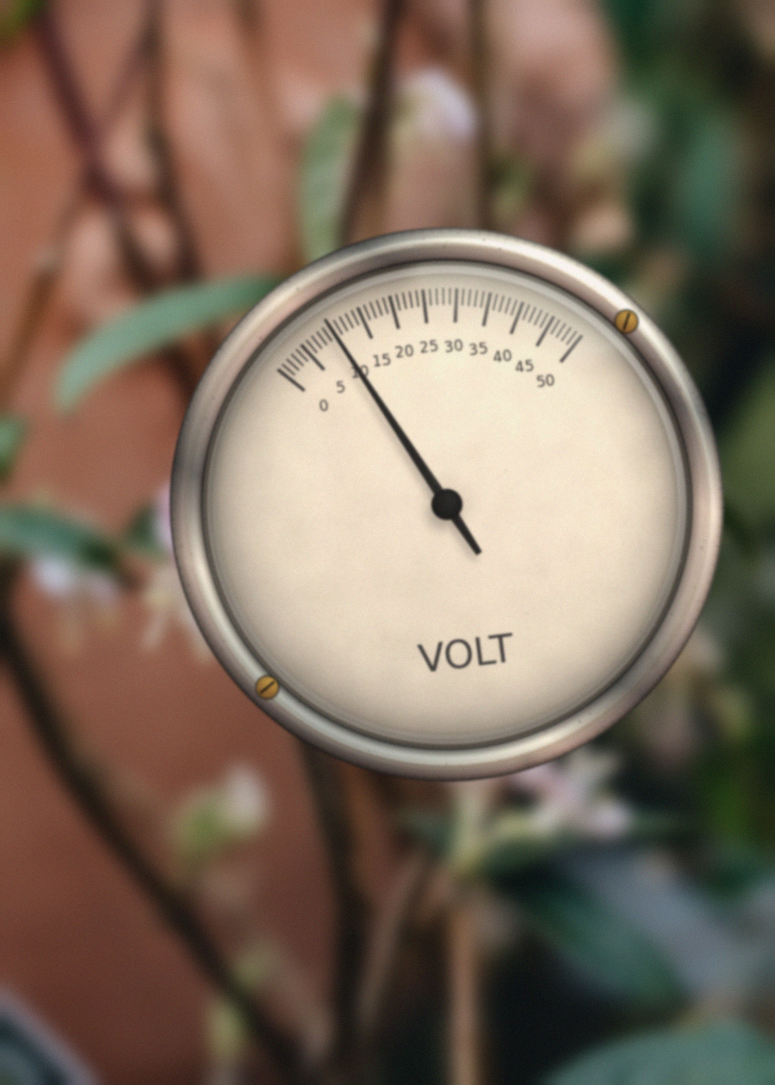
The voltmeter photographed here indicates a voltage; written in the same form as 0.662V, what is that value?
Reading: 10V
